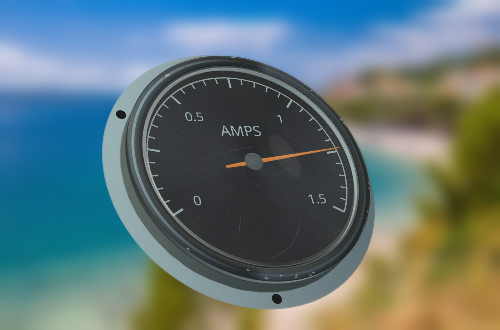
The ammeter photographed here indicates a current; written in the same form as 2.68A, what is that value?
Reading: 1.25A
